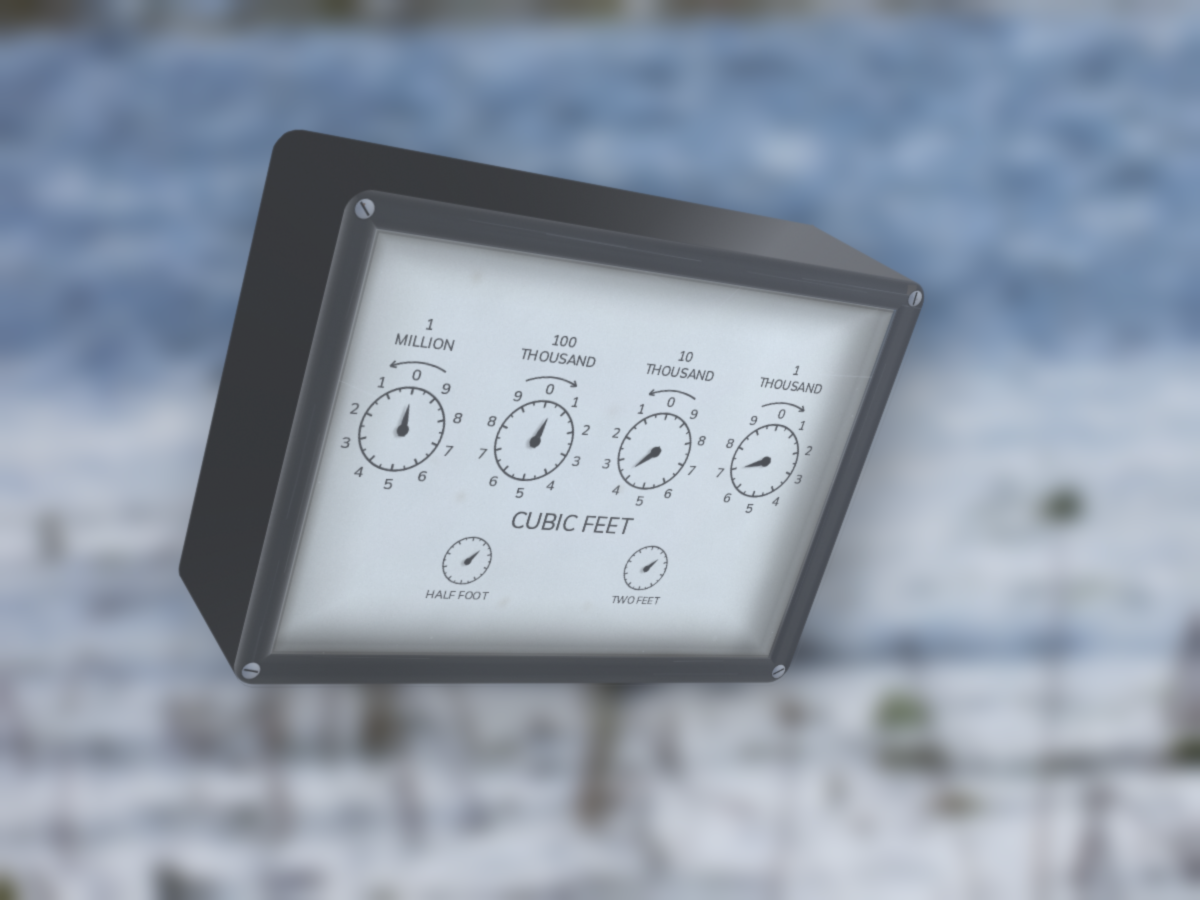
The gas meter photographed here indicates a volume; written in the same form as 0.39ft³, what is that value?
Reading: 3700ft³
